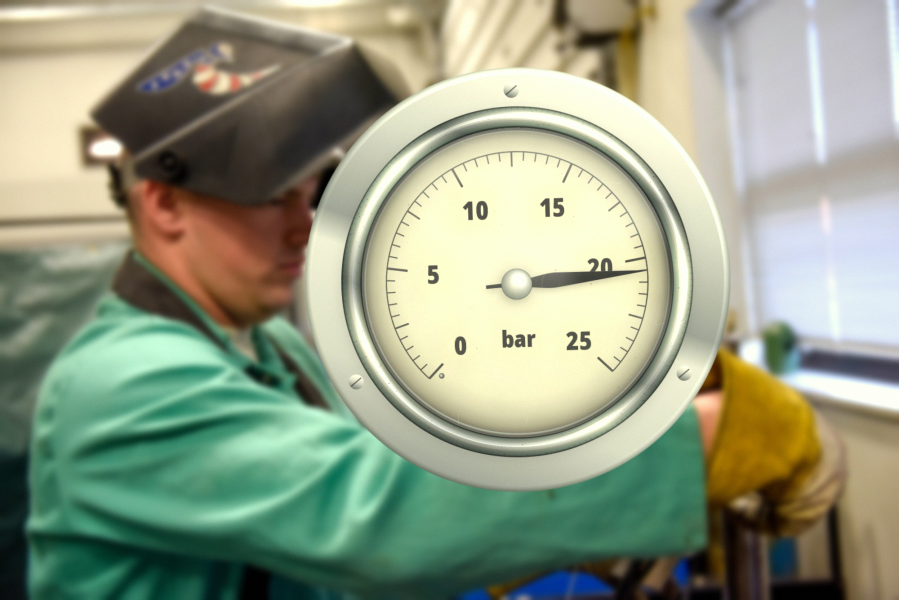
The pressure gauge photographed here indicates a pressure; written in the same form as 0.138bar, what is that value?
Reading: 20.5bar
